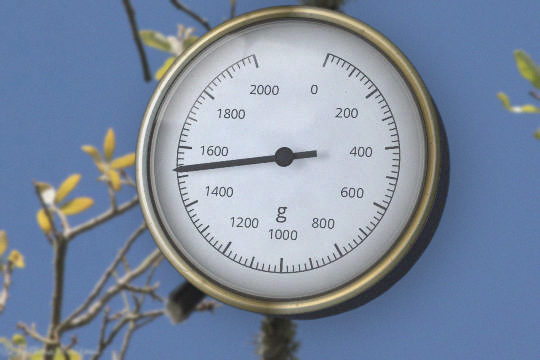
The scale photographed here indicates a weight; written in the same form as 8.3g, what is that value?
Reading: 1520g
